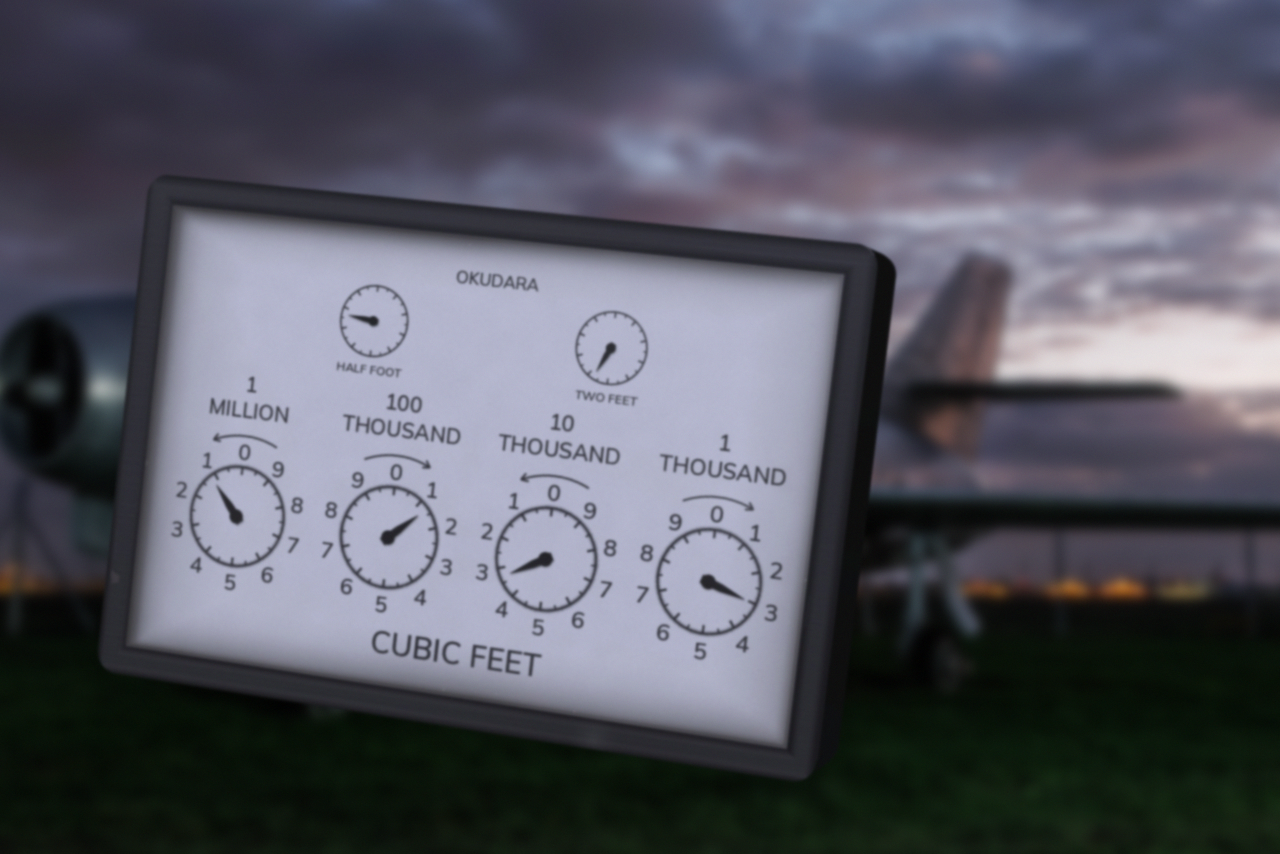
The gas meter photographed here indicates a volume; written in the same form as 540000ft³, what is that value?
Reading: 113300ft³
